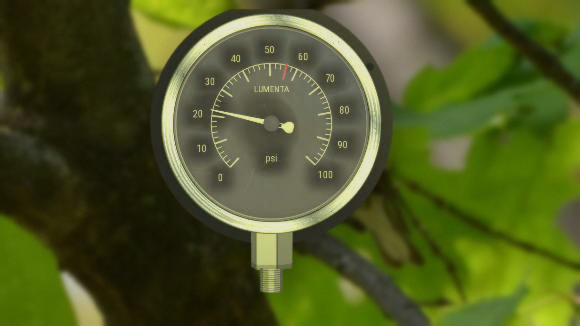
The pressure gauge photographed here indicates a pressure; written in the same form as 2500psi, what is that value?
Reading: 22psi
